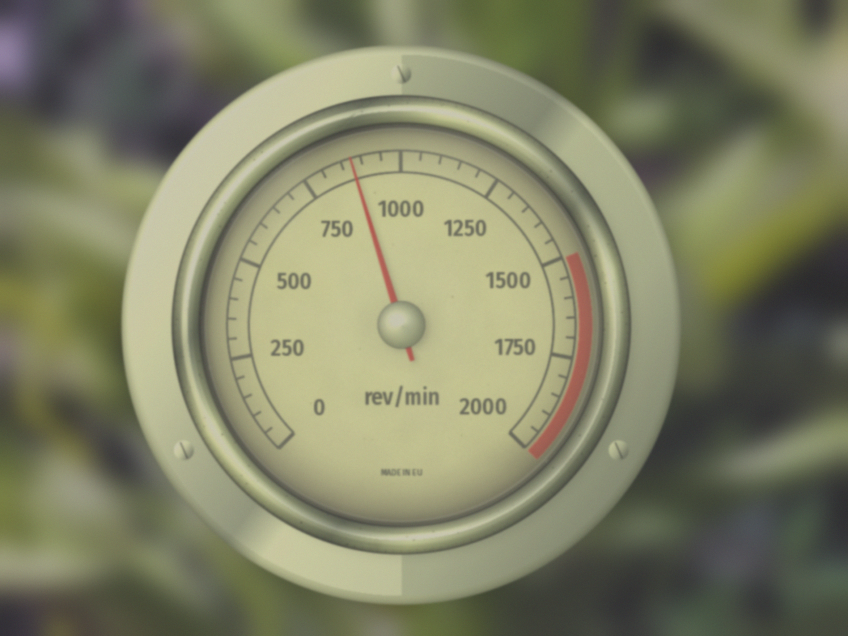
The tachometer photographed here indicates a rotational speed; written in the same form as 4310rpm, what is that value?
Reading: 875rpm
